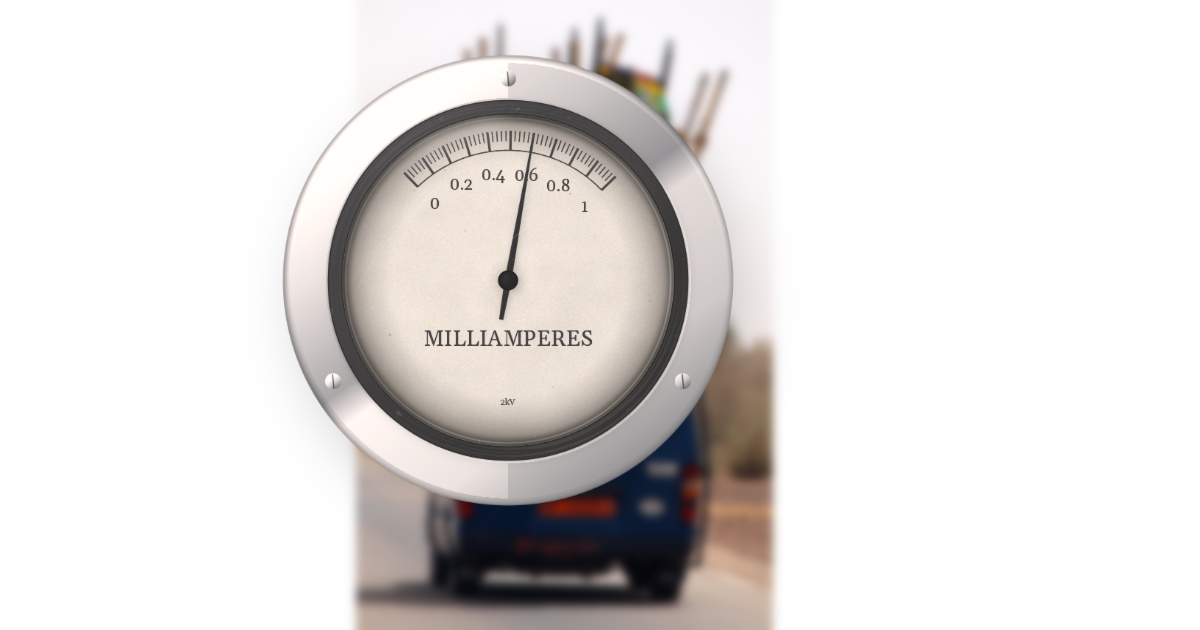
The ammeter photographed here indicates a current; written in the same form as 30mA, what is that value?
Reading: 0.6mA
